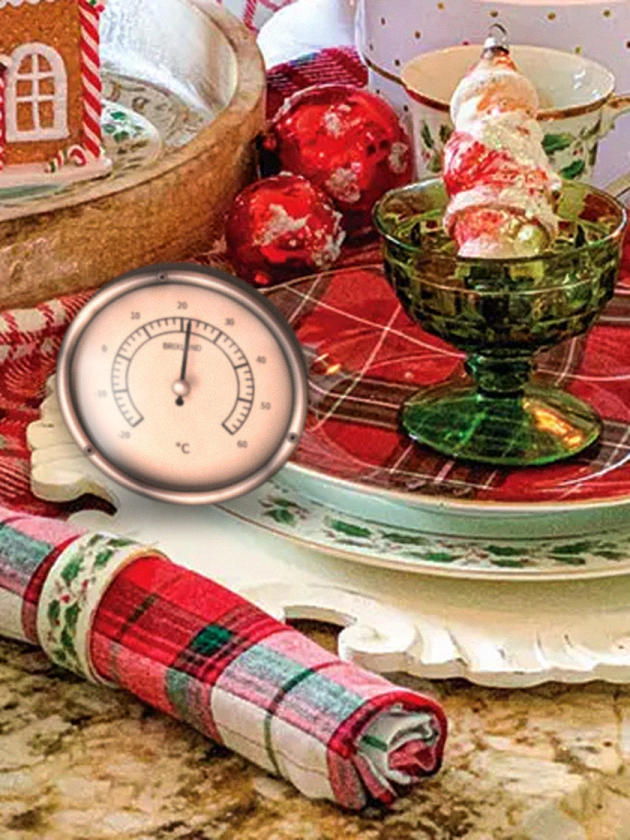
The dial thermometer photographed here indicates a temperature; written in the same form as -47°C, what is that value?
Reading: 22°C
